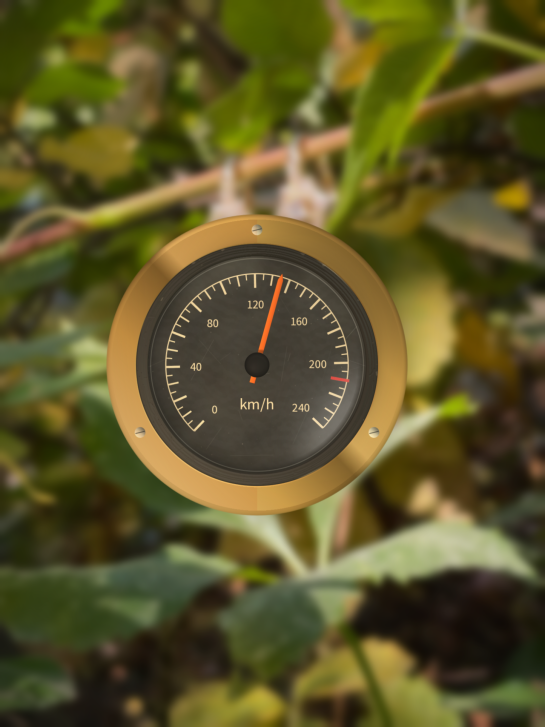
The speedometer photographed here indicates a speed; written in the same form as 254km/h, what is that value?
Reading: 135km/h
